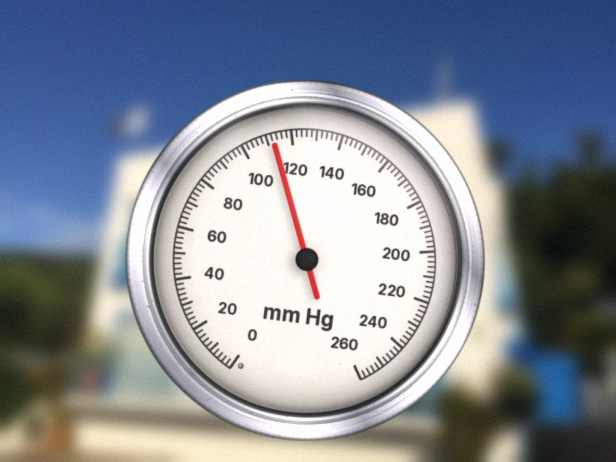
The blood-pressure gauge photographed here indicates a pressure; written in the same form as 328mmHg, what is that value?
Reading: 112mmHg
